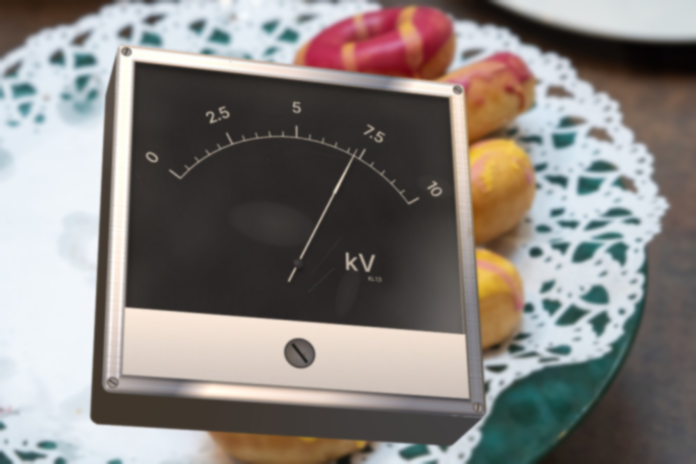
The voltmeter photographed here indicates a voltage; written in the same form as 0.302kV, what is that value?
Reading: 7.25kV
